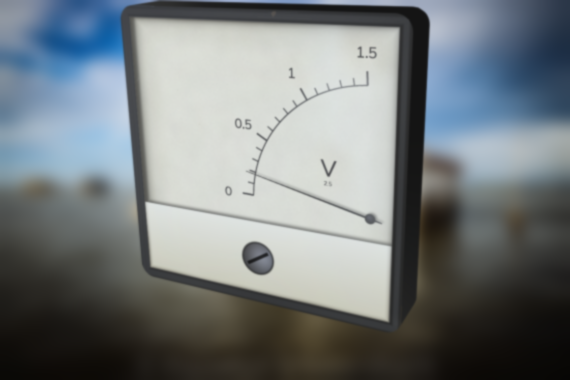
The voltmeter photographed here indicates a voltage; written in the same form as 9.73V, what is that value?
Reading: 0.2V
